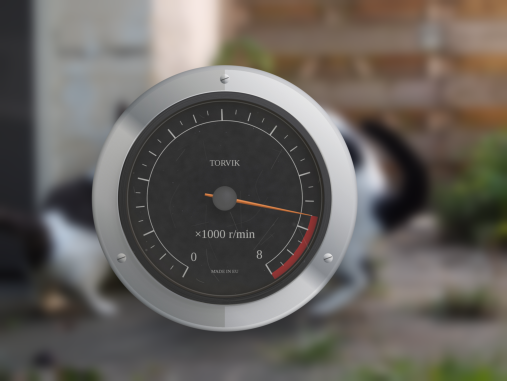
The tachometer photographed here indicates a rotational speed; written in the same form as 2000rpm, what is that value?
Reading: 6750rpm
